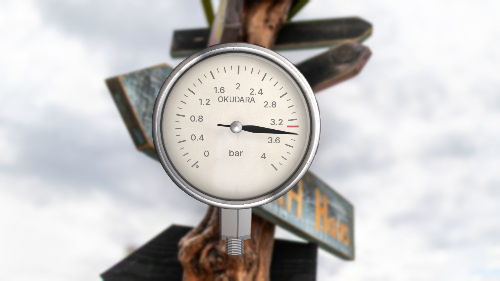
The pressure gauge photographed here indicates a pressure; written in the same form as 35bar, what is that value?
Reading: 3.4bar
